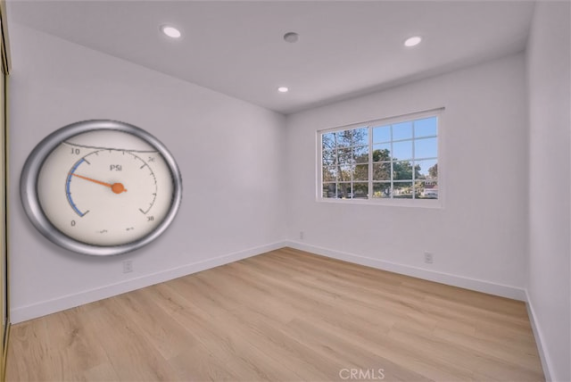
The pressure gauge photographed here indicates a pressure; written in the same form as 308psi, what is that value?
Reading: 7psi
